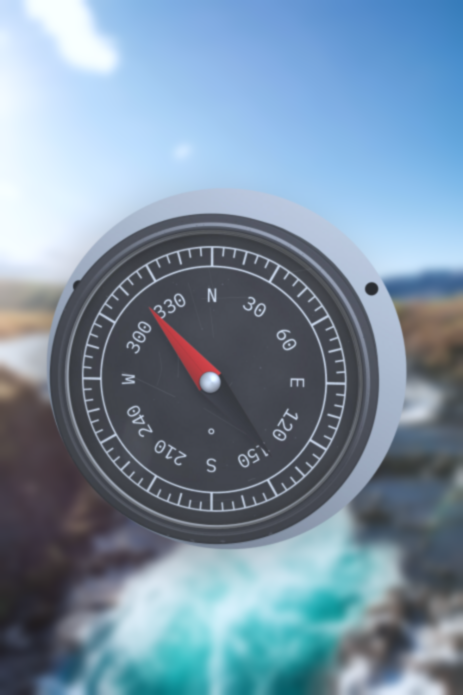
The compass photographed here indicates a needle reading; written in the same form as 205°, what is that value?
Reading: 320°
